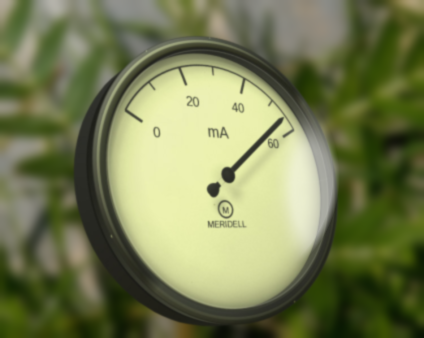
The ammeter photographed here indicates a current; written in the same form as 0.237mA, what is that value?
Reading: 55mA
